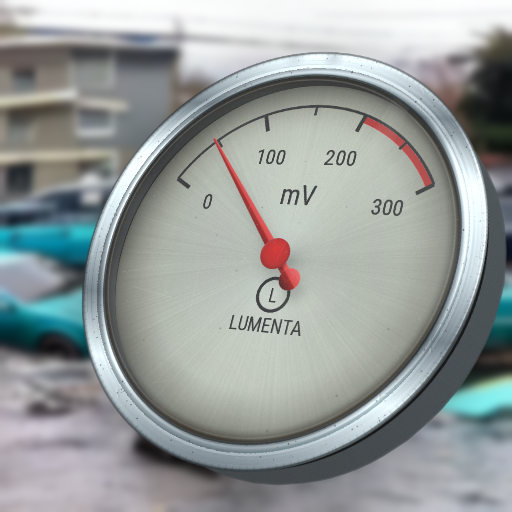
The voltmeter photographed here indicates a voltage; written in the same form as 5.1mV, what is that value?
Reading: 50mV
